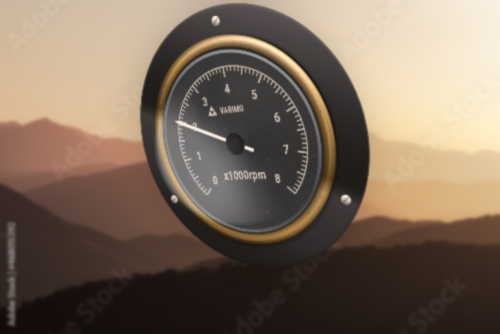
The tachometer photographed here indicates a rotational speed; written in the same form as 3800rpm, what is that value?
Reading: 2000rpm
